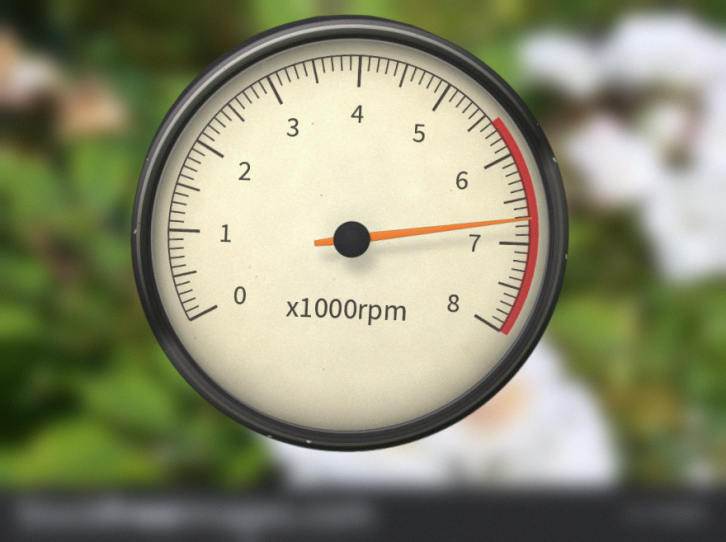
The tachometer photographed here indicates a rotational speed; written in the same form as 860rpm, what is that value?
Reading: 6700rpm
